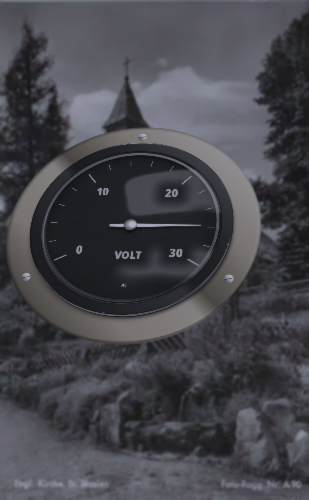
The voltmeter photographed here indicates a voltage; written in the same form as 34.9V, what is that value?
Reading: 26V
